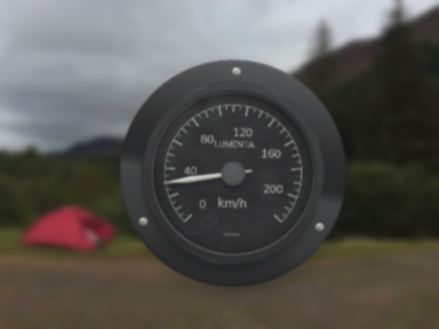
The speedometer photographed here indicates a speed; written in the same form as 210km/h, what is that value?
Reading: 30km/h
